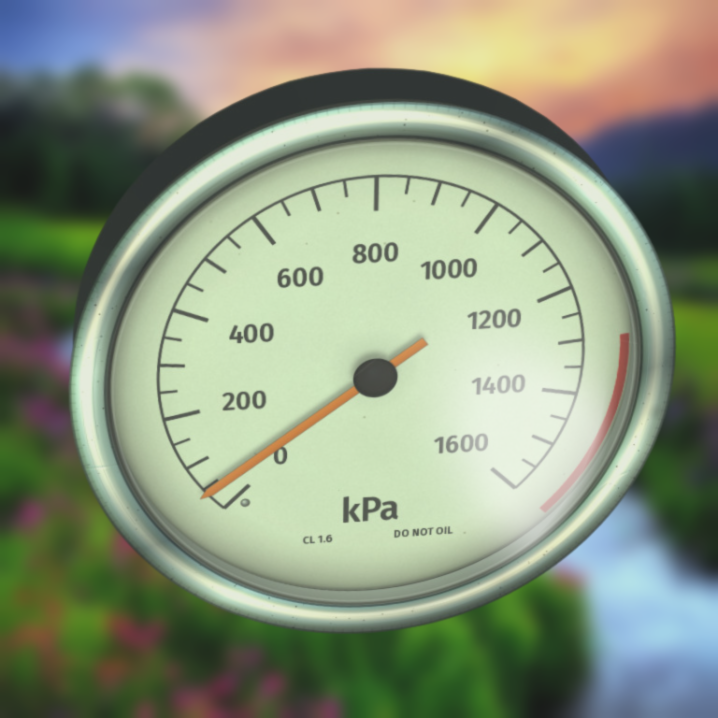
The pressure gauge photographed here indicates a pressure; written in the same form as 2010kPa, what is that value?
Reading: 50kPa
